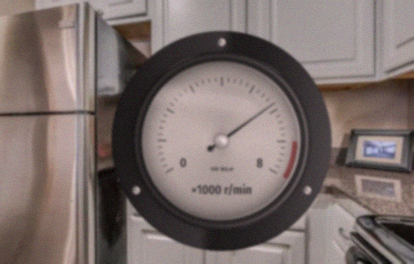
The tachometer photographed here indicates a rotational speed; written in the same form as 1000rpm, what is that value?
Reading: 5800rpm
